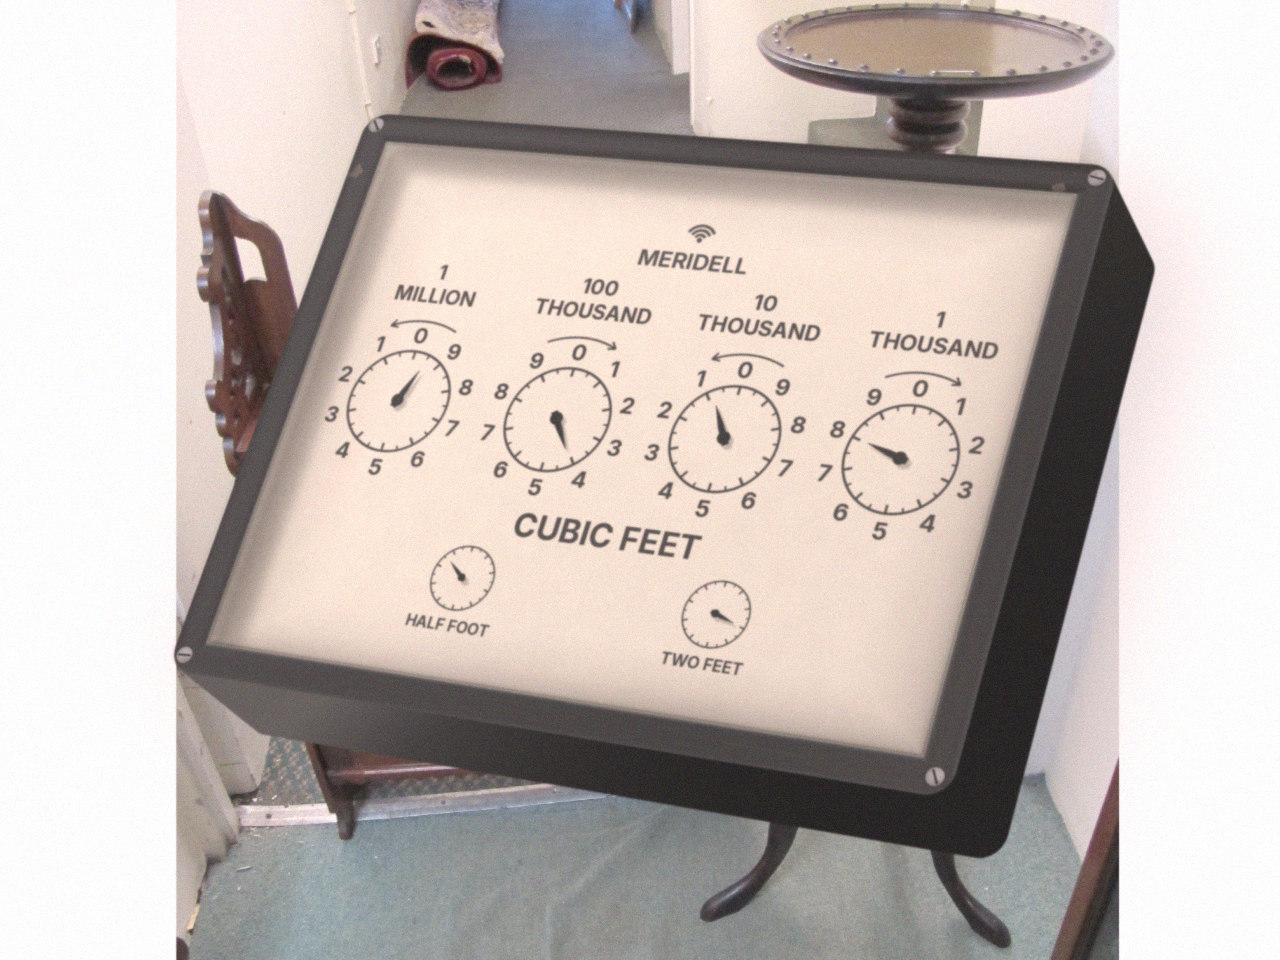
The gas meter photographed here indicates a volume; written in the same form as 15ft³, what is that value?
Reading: 940800ft³
